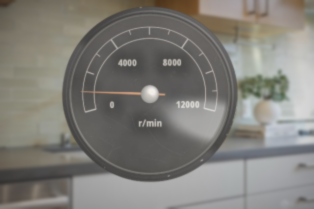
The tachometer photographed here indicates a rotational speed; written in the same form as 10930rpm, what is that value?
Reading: 1000rpm
